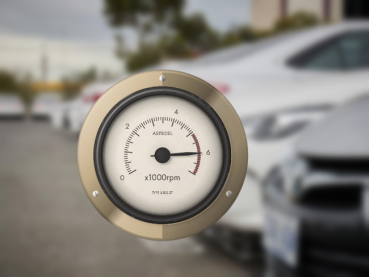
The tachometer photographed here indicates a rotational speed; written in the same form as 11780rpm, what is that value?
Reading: 6000rpm
